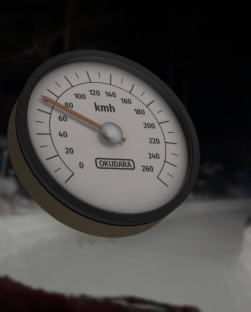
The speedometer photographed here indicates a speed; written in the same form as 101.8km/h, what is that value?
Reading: 70km/h
